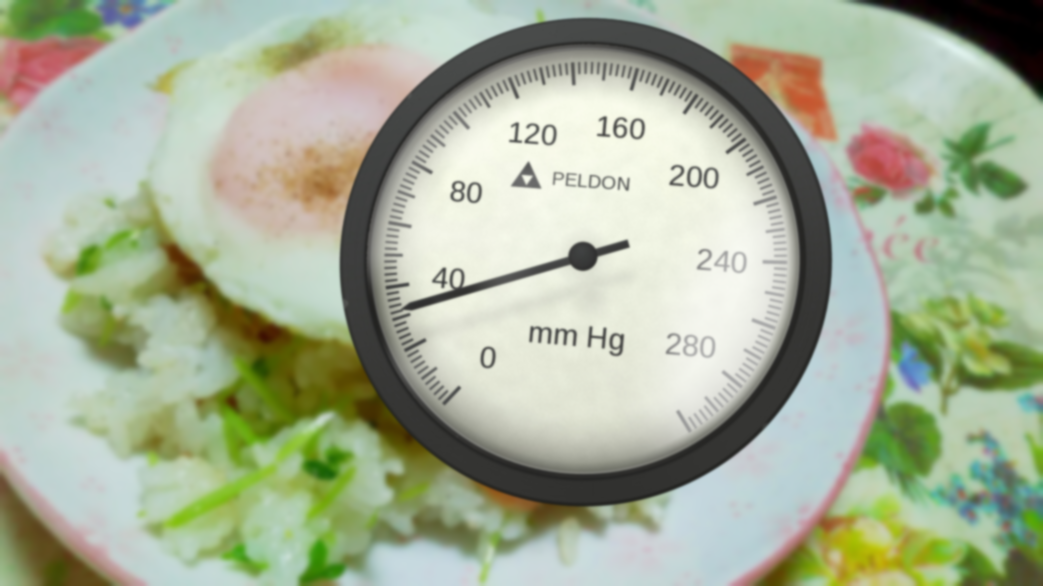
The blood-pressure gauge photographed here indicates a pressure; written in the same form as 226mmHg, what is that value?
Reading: 32mmHg
